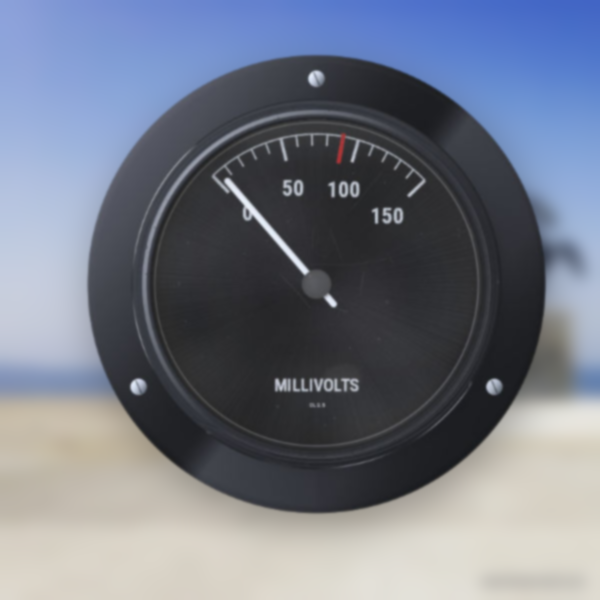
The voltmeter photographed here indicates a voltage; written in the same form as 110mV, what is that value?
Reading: 5mV
